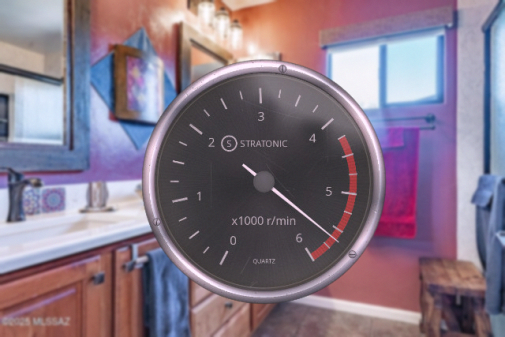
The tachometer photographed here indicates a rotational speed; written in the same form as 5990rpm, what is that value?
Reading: 5625rpm
